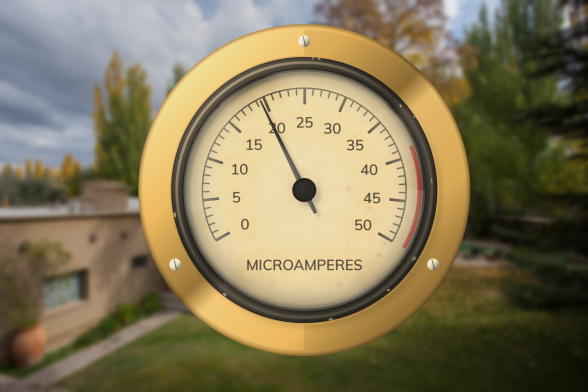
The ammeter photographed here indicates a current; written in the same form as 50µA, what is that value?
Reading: 19.5µA
